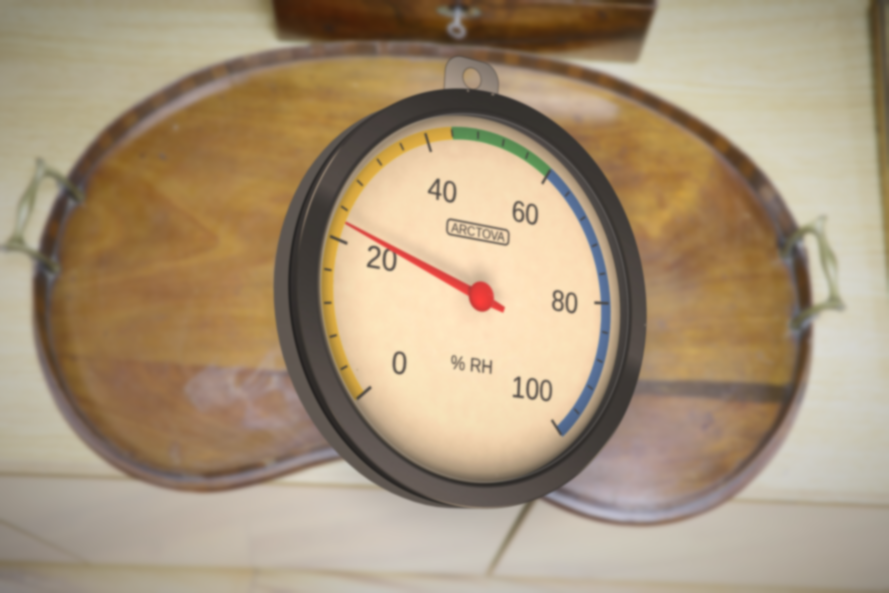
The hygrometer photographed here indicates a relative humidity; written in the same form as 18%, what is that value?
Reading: 22%
